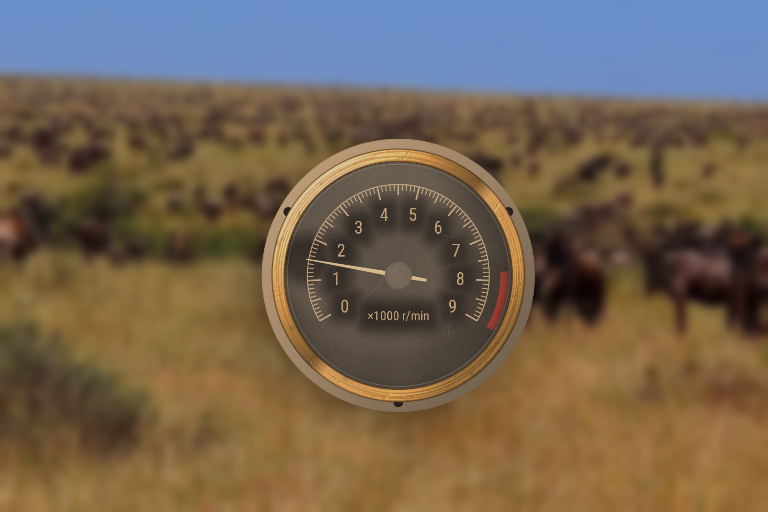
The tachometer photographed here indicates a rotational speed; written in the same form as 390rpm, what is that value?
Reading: 1500rpm
